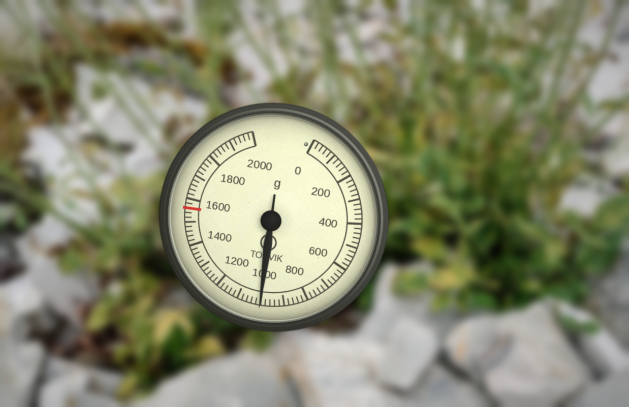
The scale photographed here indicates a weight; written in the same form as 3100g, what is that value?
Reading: 1000g
